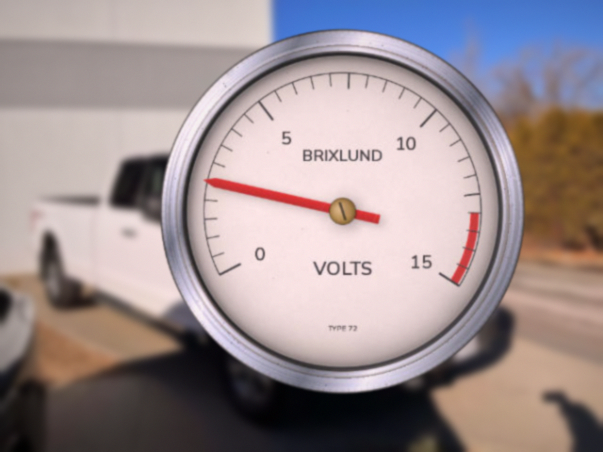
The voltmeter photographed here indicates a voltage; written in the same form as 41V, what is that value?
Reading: 2.5V
